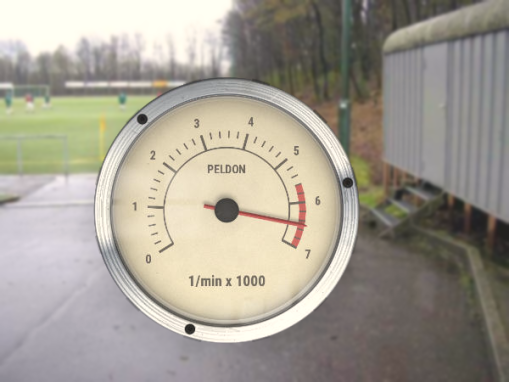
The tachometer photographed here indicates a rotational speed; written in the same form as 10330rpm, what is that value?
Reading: 6500rpm
